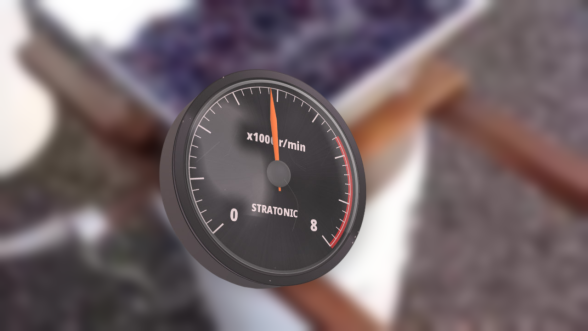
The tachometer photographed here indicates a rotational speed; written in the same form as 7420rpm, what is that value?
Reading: 3800rpm
